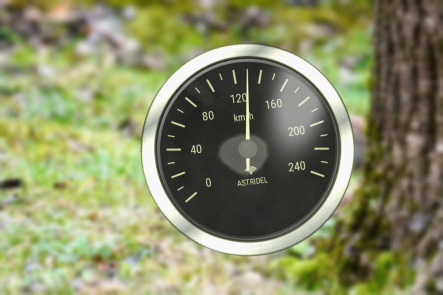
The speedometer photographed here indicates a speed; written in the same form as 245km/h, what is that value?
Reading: 130km/h
